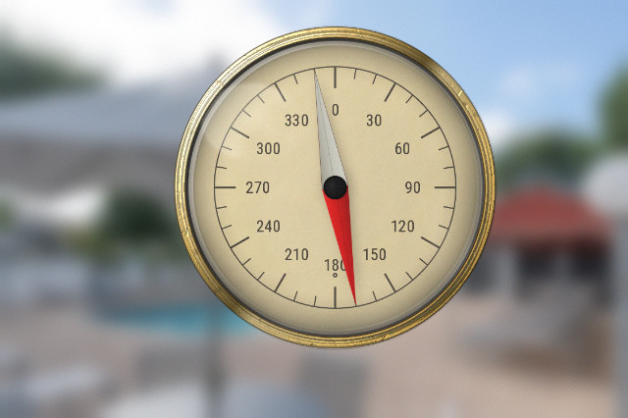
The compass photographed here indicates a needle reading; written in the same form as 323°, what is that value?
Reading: 170°
